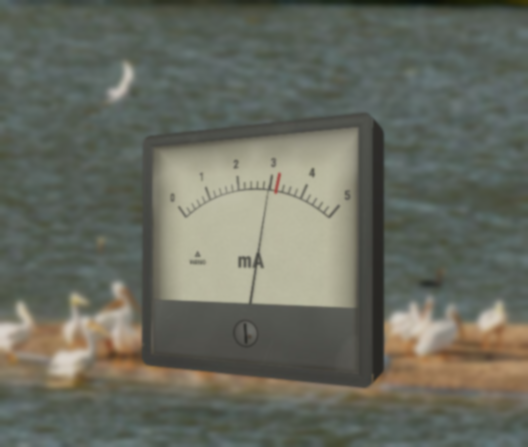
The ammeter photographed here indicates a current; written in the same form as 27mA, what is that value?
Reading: 3mA
